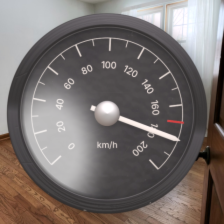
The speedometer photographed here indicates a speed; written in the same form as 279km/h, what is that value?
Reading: 180km/h
